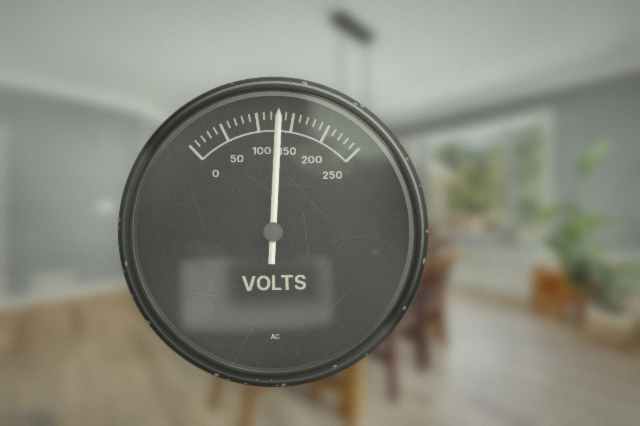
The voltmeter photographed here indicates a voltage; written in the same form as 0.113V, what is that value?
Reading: 130V
